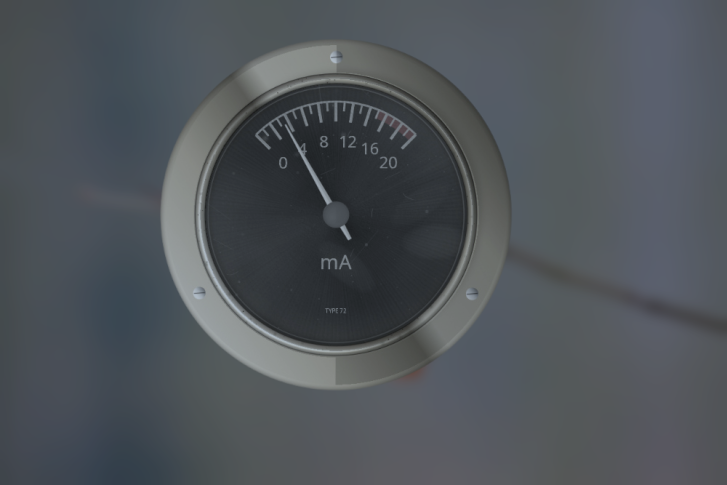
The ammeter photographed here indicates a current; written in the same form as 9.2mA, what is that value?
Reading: 3.5mA
